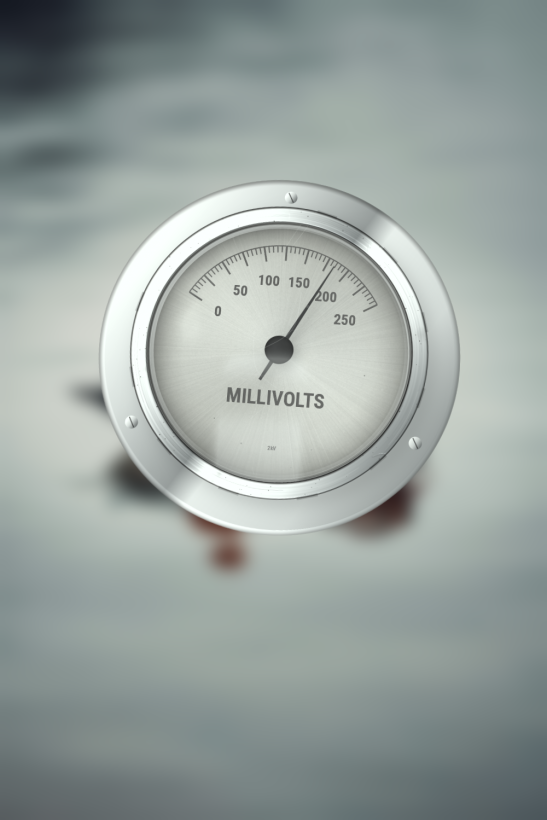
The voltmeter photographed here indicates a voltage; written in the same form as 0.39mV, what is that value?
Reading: 185mV
